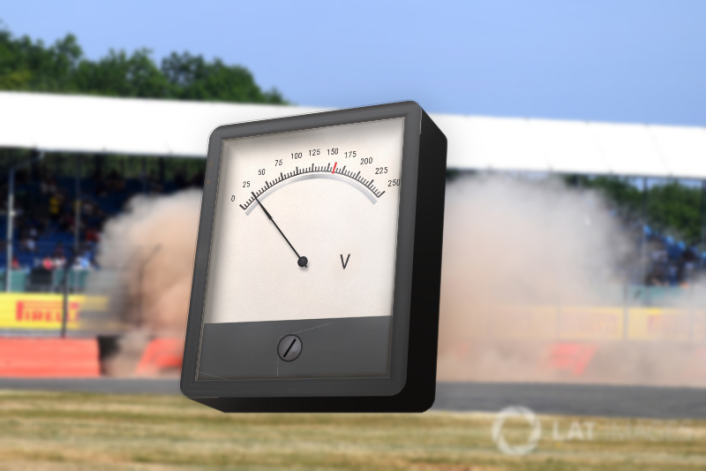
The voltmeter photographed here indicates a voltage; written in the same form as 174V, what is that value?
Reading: 25V
